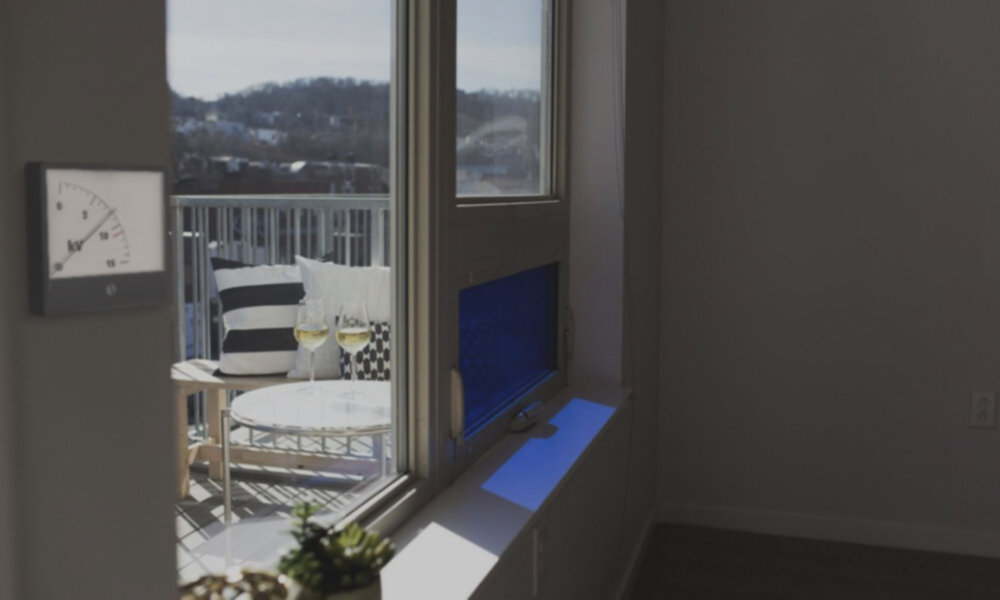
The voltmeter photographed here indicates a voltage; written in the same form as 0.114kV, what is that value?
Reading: 8kV
